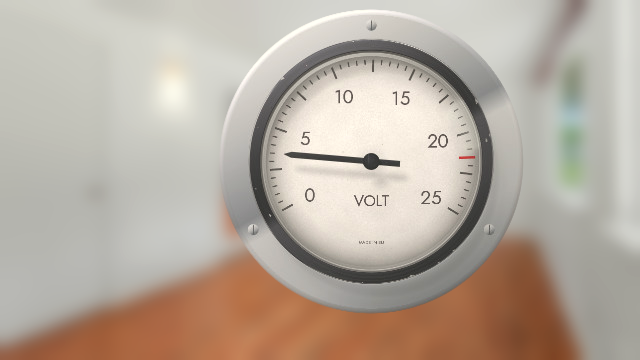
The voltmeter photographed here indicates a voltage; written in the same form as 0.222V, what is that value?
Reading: 3.5V
